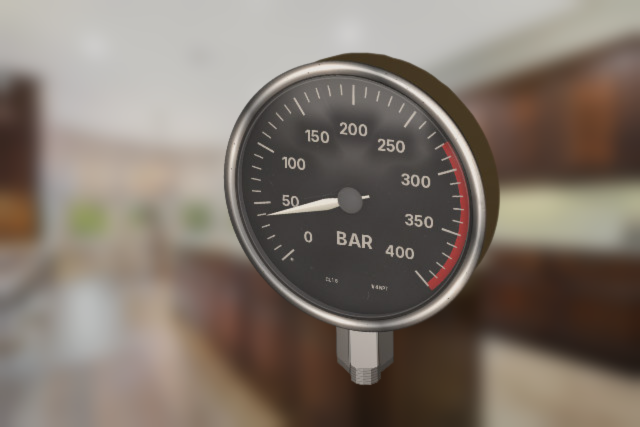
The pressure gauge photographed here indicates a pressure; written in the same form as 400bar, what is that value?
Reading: 40bar
